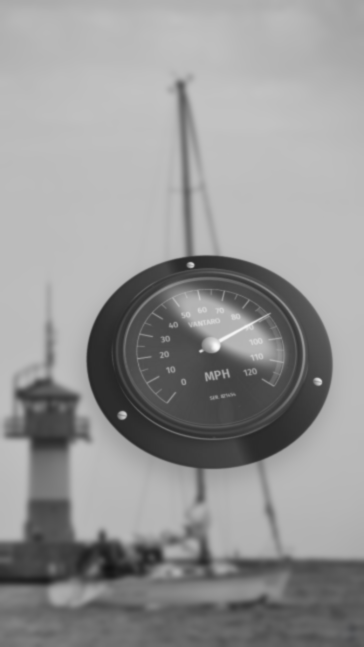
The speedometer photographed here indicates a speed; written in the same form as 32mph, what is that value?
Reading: 90mph
